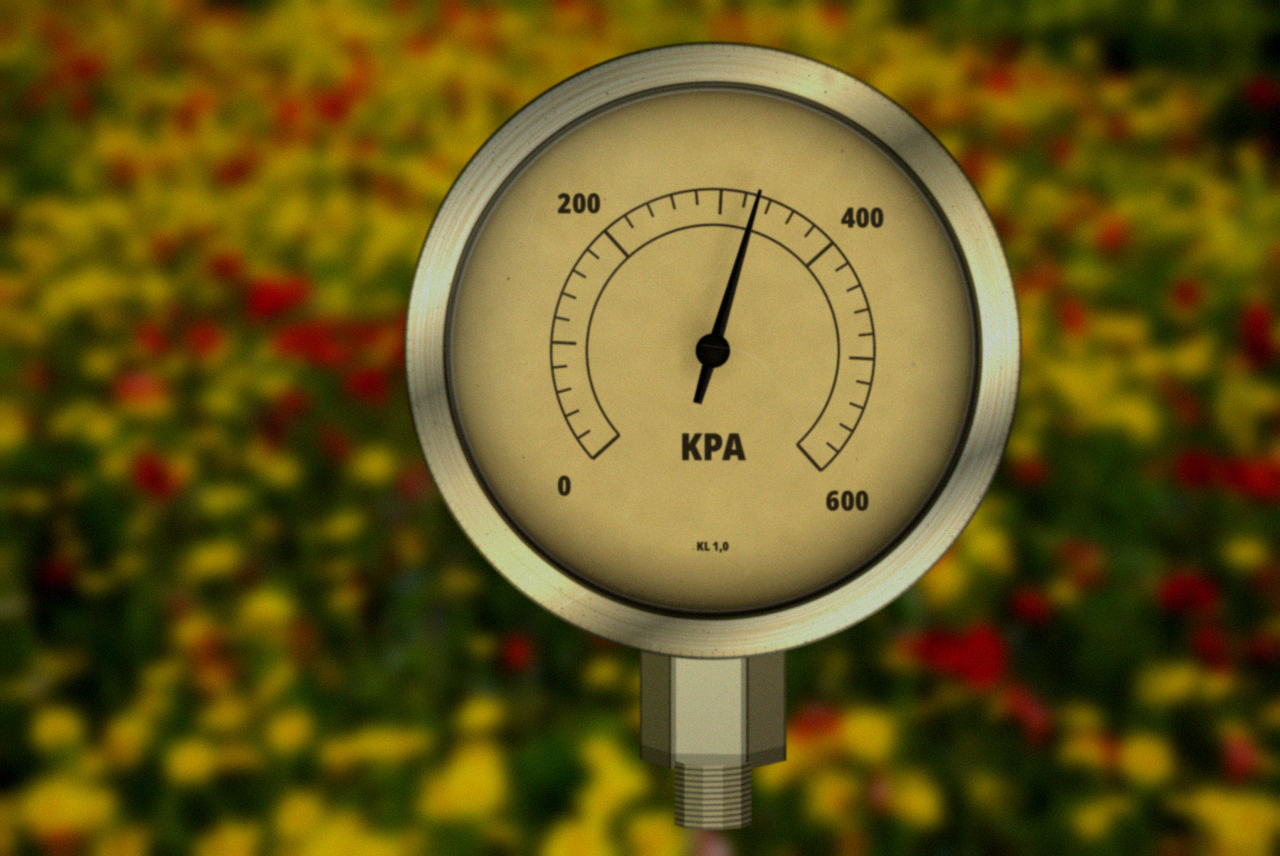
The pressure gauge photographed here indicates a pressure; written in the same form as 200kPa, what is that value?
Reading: 330kPa
